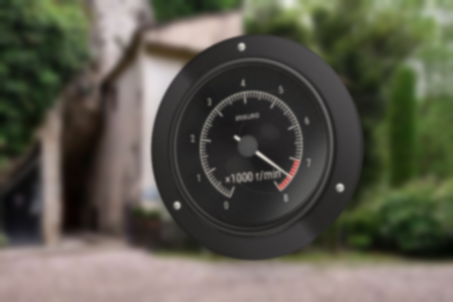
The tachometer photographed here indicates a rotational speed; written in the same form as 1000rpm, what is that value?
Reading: 7500rpm
